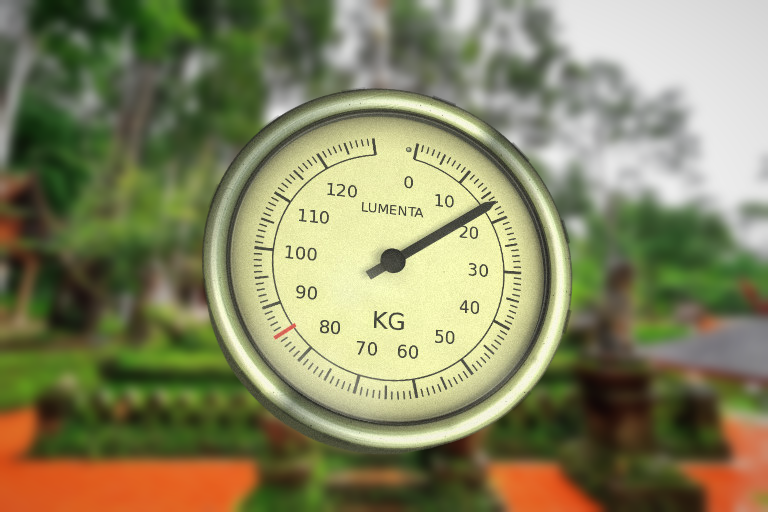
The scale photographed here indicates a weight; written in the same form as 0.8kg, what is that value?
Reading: 17kg
